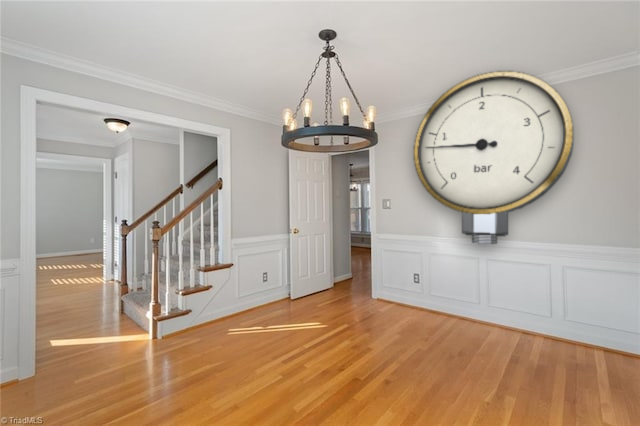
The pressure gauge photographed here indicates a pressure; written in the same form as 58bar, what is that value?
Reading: 0.75bar
